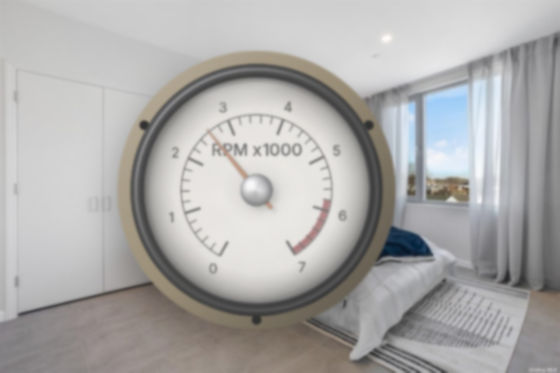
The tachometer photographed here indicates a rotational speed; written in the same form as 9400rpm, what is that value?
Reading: 2600rpm
